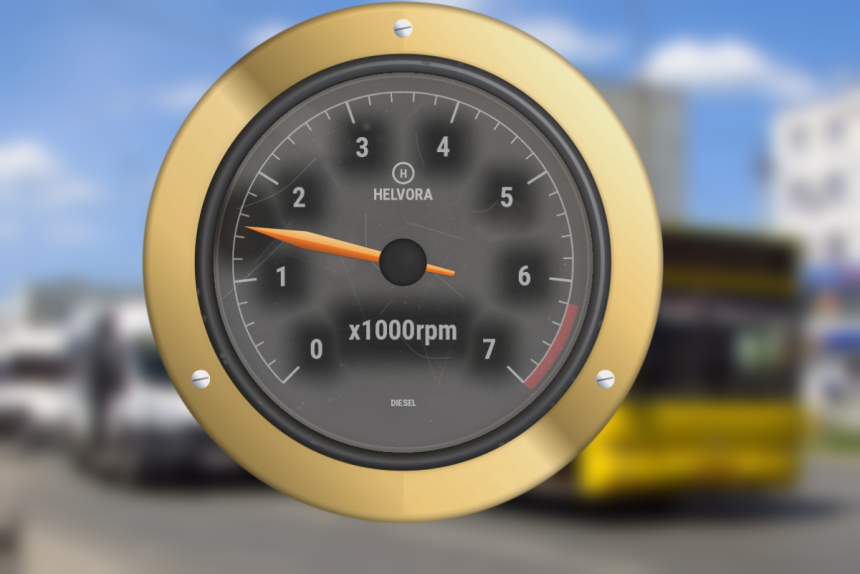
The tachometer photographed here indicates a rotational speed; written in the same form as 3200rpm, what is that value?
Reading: 1500rpm
